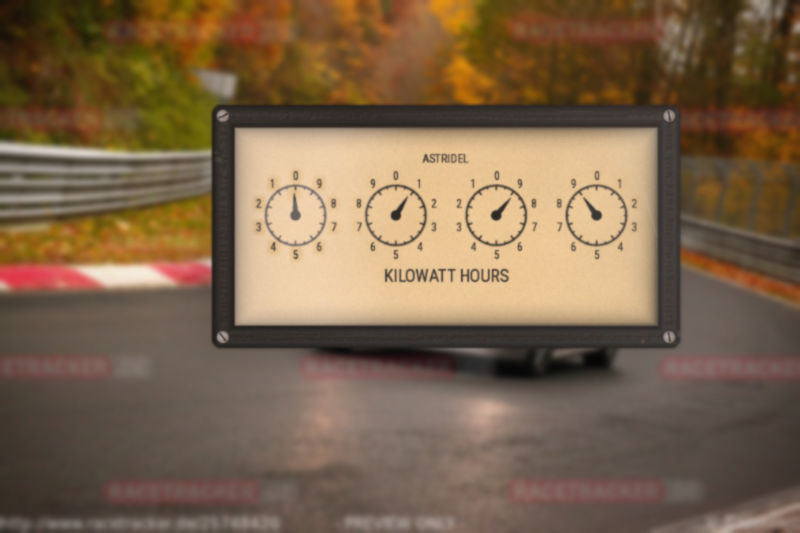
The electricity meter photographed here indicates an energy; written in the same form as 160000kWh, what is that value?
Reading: 89kWh
